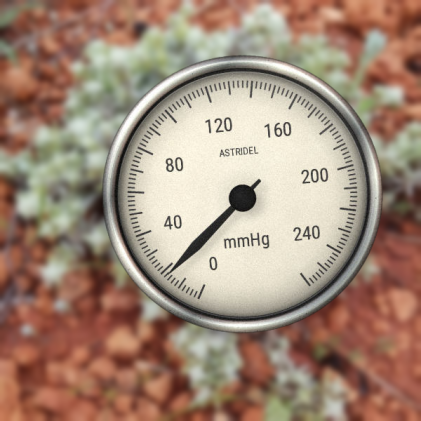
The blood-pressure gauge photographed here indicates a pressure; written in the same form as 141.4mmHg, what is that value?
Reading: 18mmHg
